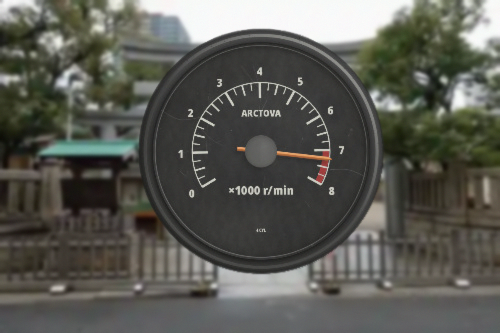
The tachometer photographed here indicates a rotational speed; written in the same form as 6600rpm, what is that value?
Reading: 7250rpm
